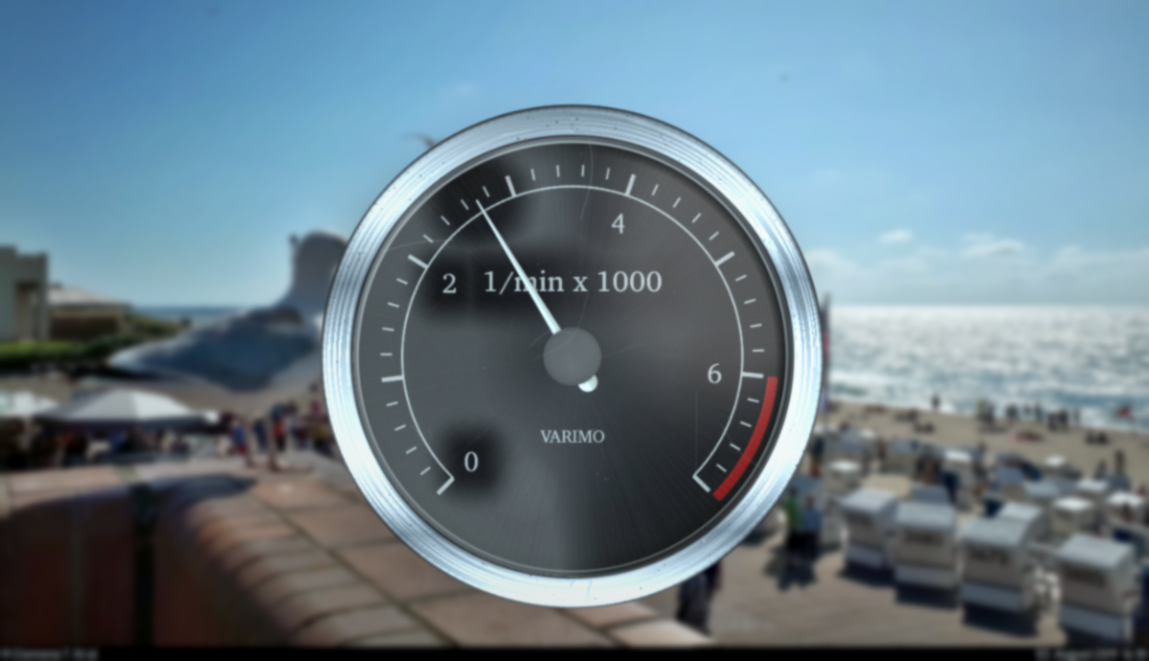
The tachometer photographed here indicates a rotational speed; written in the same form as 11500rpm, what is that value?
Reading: 2700rpm
